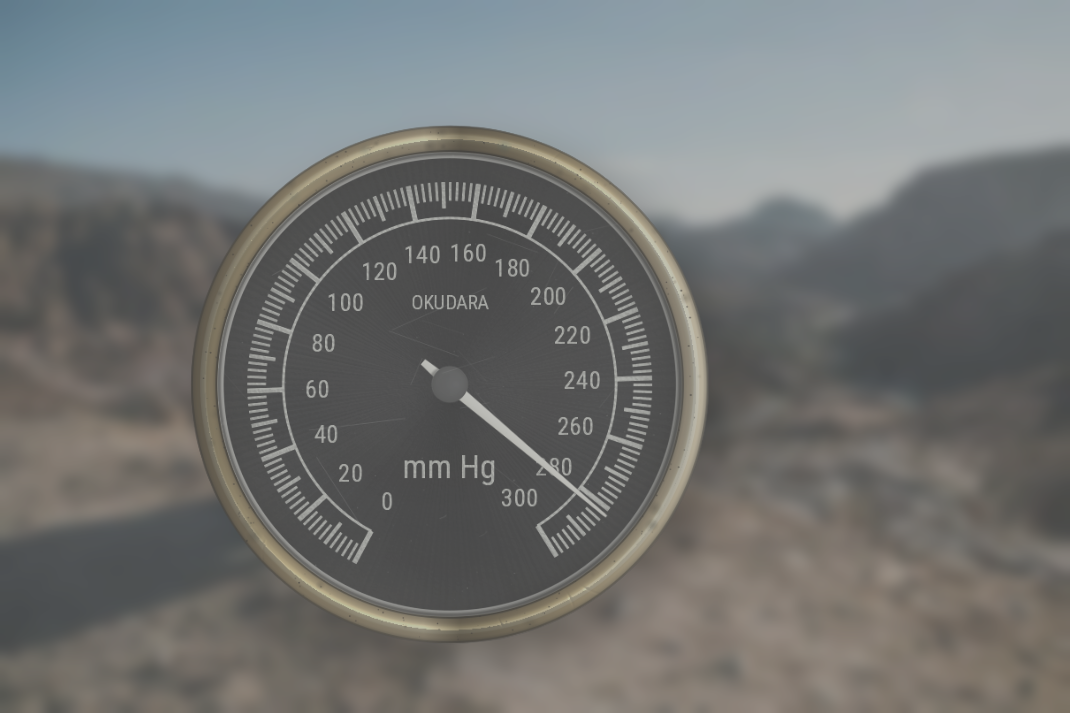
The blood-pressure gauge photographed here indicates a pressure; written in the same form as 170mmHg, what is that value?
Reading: 282mmHg
